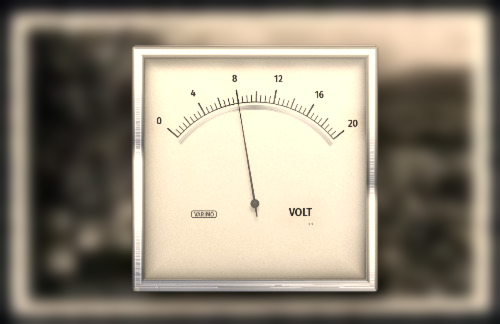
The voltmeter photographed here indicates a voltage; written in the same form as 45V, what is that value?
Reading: 8V
